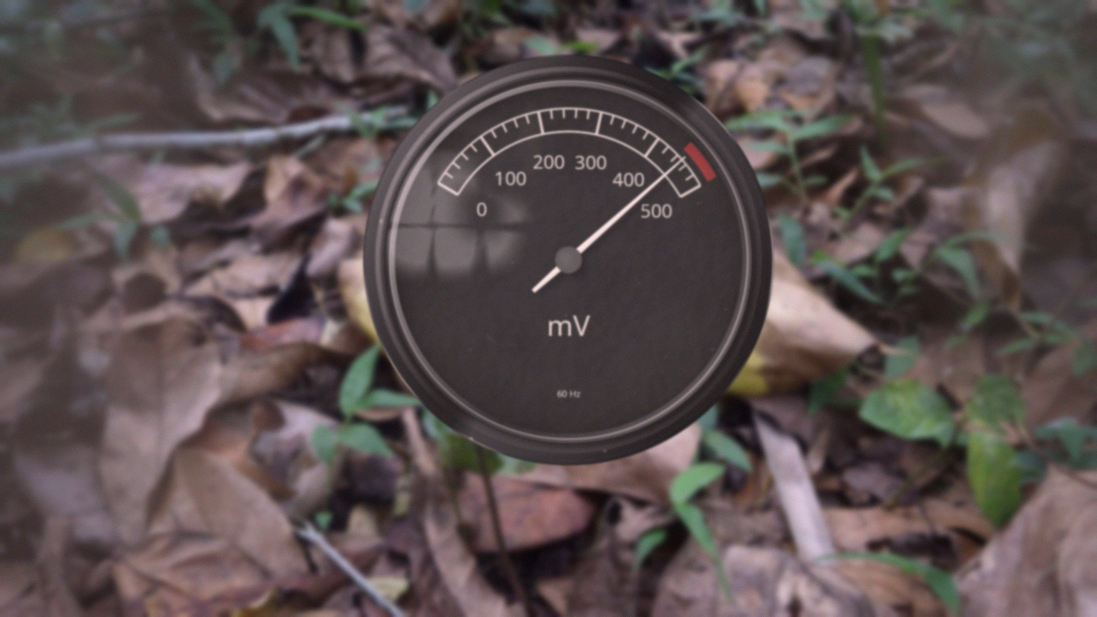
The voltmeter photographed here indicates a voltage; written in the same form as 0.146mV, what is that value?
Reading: 450mV
